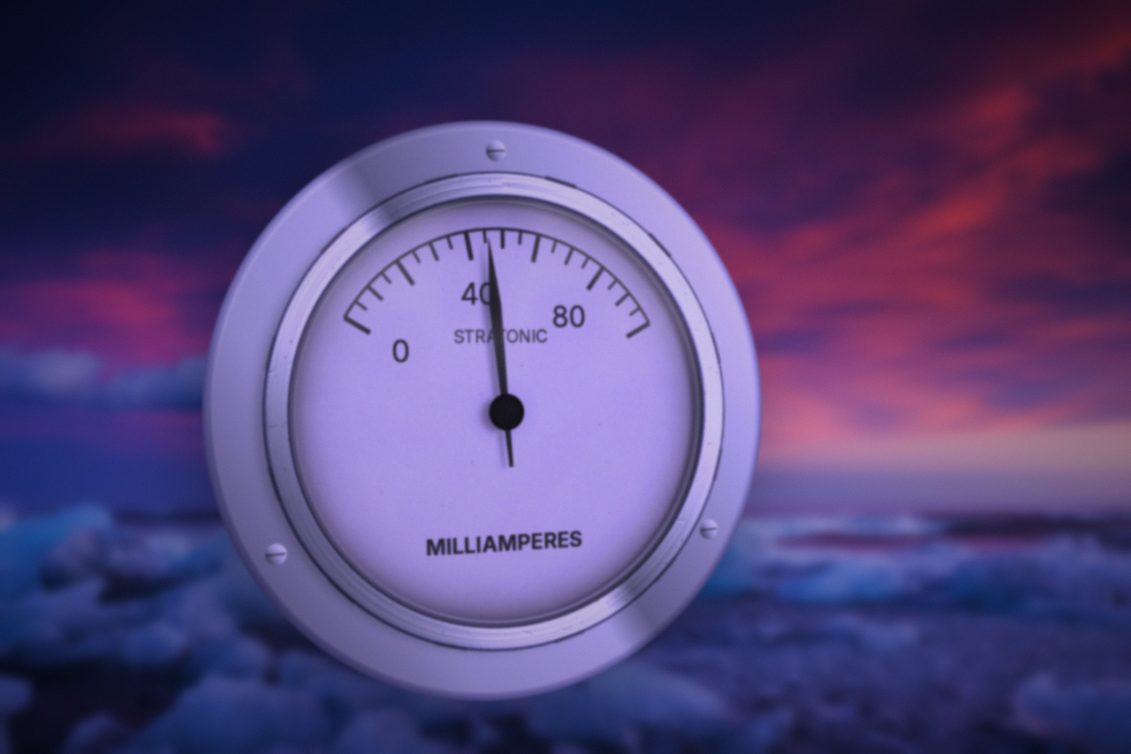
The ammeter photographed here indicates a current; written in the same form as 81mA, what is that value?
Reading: 45mA
